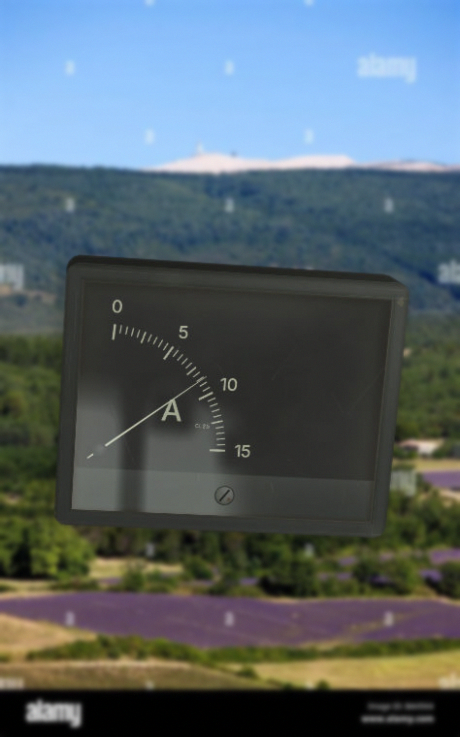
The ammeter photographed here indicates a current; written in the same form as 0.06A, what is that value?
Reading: 8.5A
